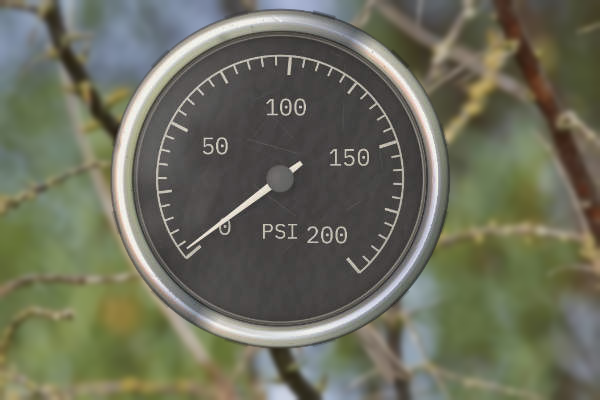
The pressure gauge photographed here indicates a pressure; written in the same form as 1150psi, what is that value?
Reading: 2.5psi
